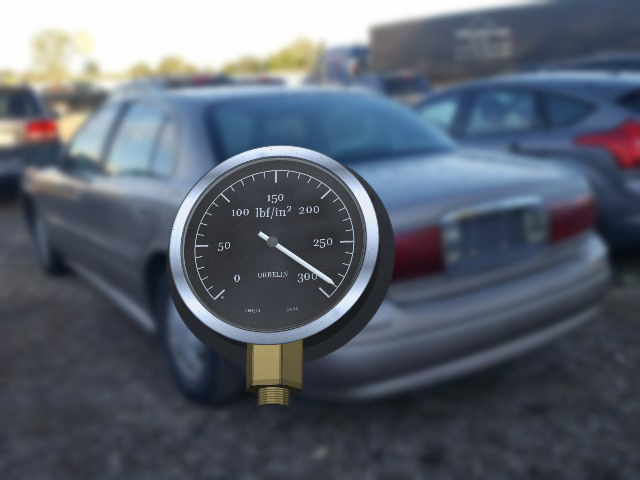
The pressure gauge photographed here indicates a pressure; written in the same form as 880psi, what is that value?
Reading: 290psi
